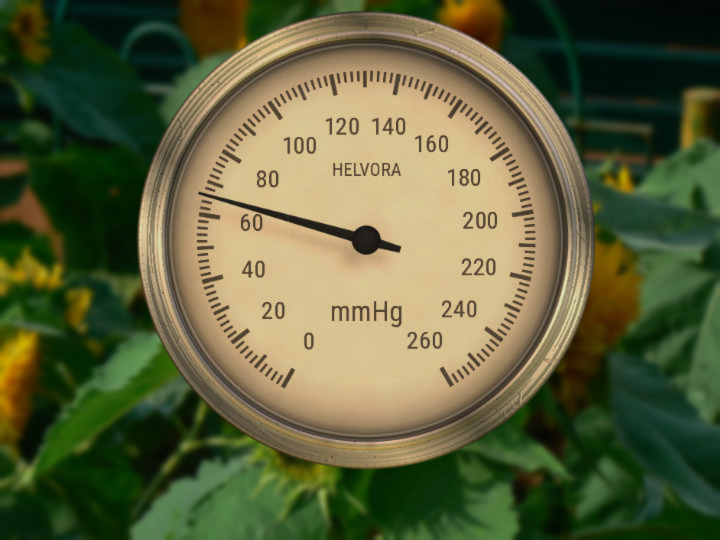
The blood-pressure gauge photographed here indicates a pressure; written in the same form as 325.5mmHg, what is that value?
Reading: 66mmHg
